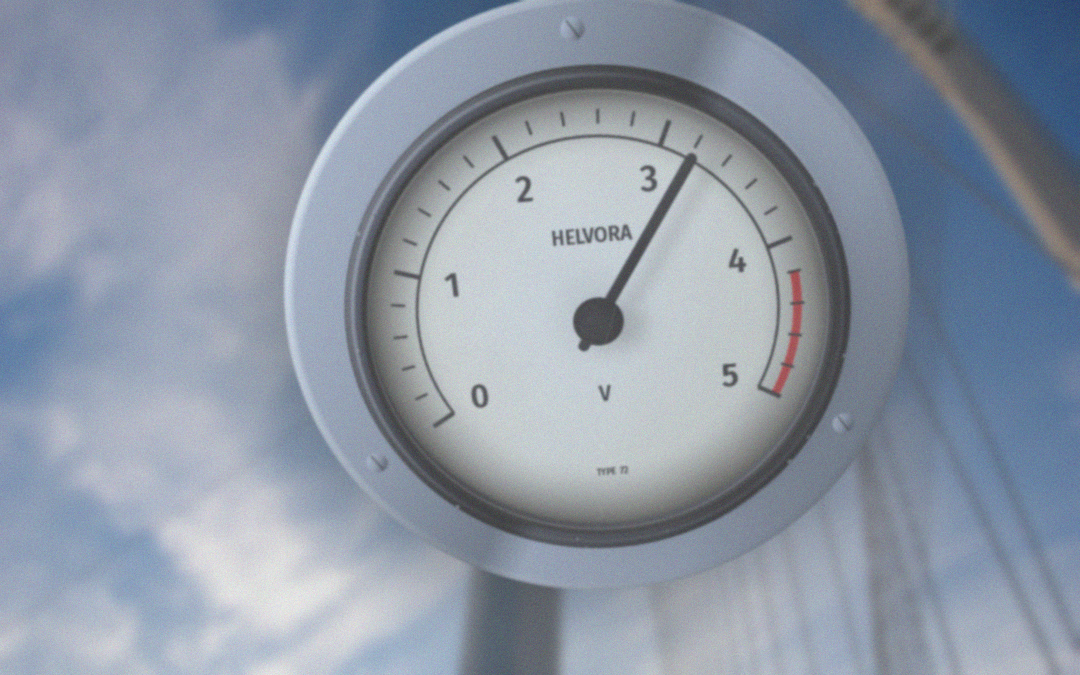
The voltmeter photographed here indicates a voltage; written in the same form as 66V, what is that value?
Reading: 3.2V
